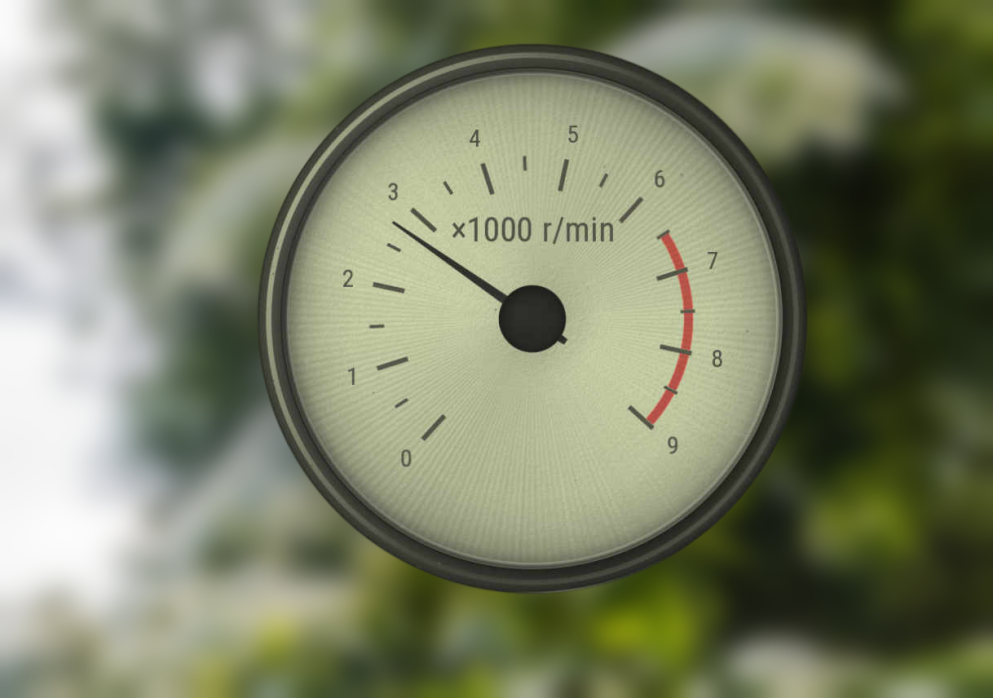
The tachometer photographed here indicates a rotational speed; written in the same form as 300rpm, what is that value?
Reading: 2750rpm
